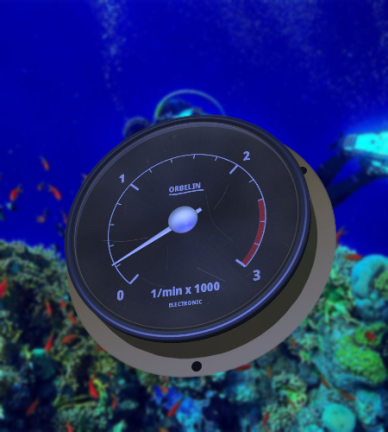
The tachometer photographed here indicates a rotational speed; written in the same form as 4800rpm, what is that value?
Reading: 200rpm
